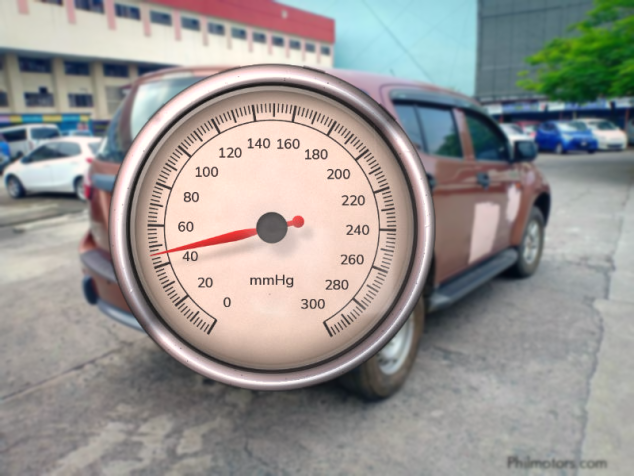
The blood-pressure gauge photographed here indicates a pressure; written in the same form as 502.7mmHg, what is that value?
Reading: 46mmHg
